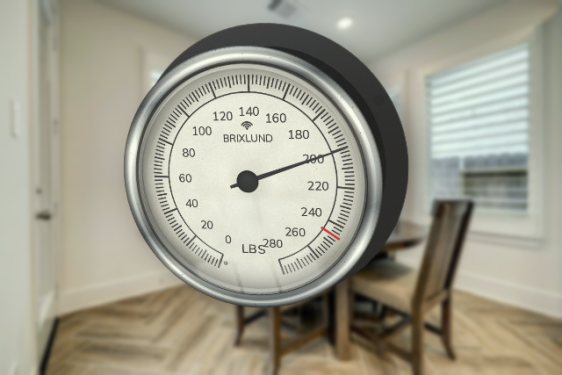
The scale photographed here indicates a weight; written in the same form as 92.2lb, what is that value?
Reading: 200lb
